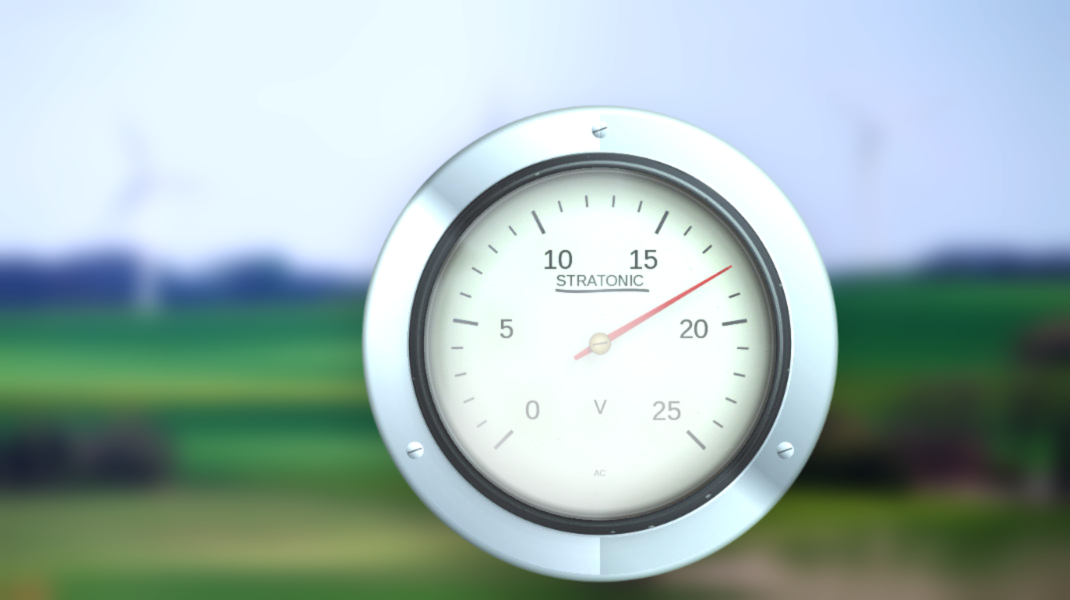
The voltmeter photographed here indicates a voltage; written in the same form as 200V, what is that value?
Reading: 18V
